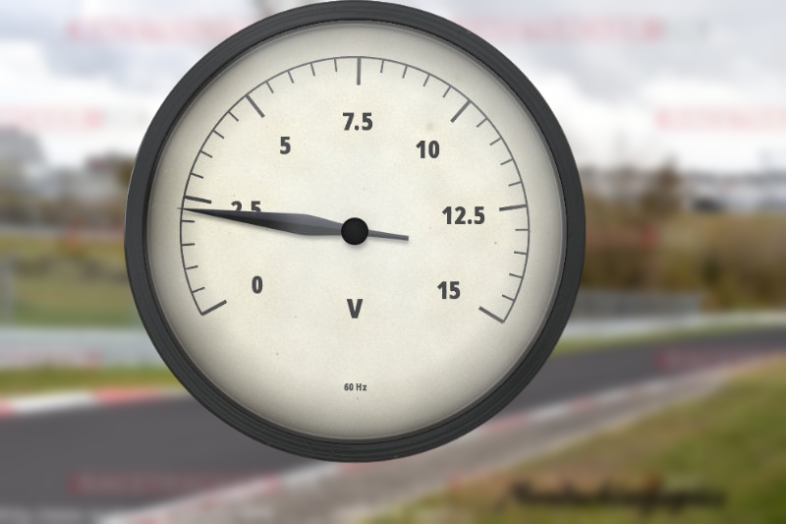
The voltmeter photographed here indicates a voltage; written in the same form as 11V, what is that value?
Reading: 2.25V
